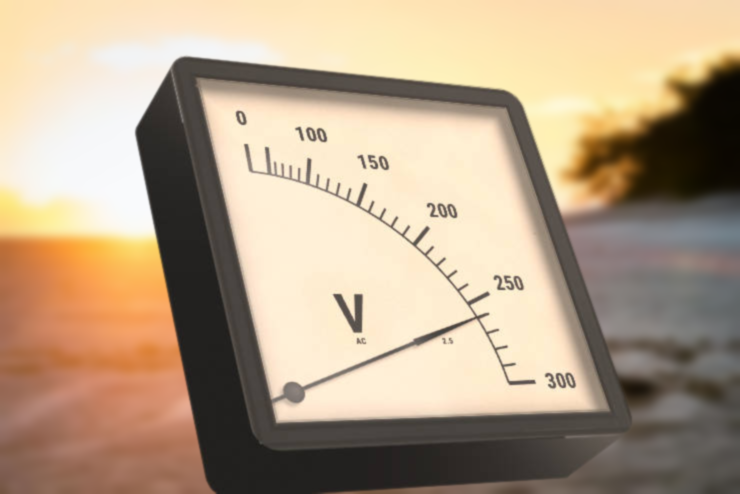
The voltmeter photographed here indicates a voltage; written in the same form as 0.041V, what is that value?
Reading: 260V
